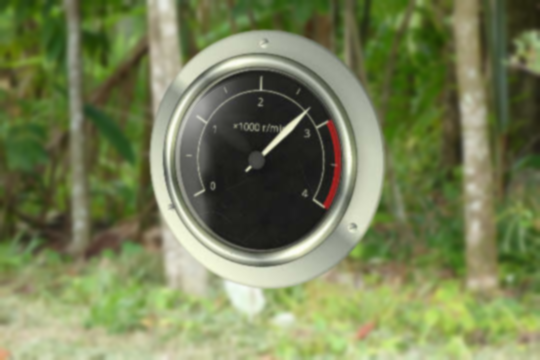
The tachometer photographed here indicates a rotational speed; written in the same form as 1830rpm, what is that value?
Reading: 2750rpm
